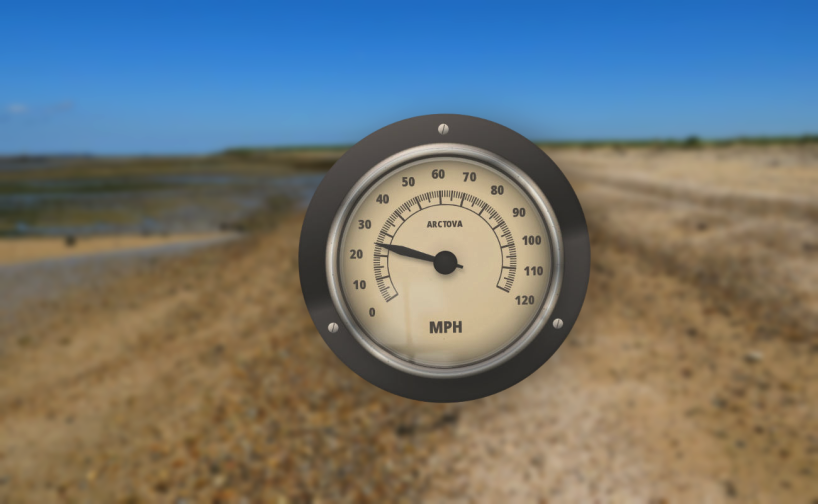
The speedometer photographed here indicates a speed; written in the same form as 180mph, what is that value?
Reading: 25mph
